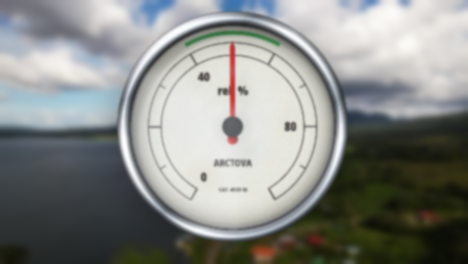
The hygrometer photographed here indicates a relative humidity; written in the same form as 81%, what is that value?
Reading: 50%
